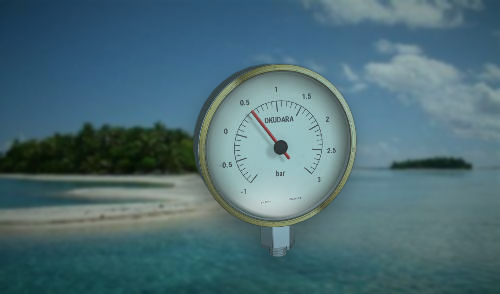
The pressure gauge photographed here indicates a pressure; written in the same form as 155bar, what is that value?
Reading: 0.5bar
